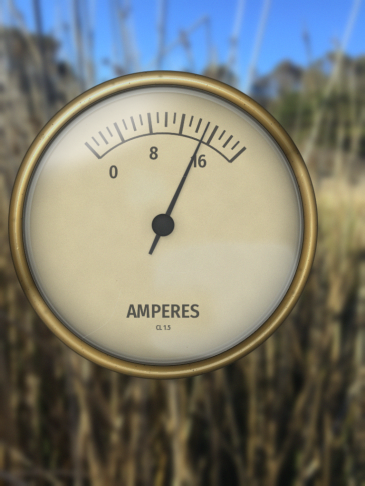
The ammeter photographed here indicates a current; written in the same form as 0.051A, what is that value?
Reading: 15A
